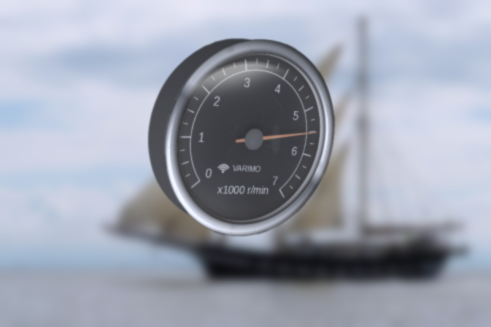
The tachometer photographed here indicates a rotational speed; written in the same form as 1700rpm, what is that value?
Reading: 5500rpm
